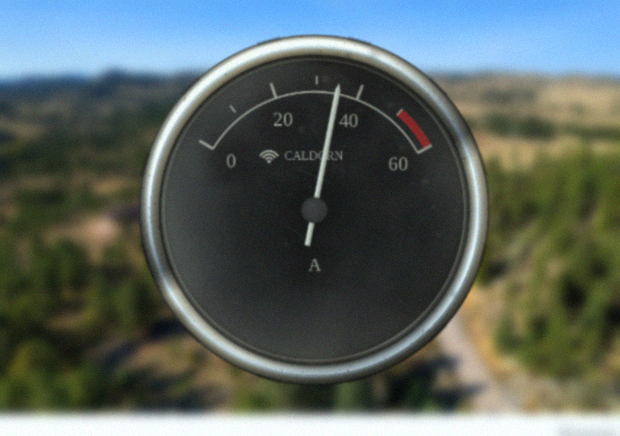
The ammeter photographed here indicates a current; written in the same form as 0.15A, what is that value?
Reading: 35A
